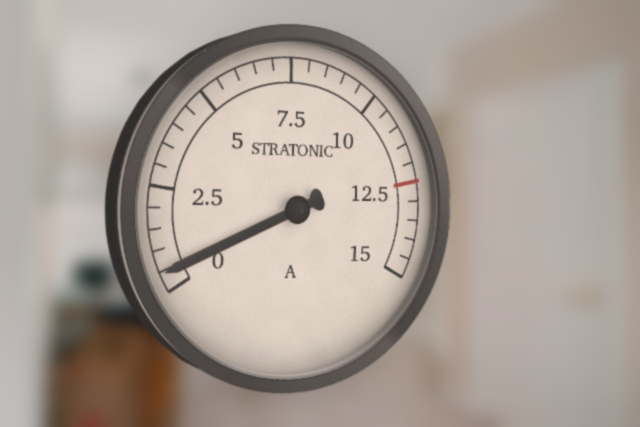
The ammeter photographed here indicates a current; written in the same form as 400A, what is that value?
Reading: 0.5A
